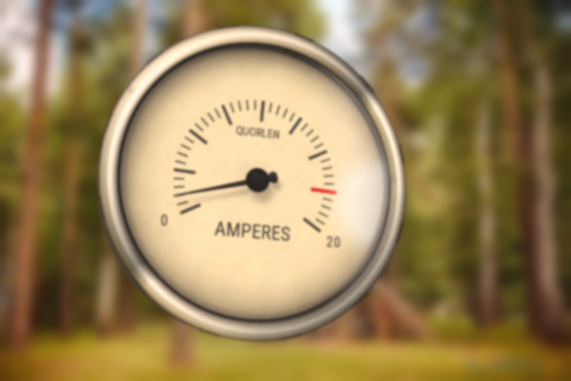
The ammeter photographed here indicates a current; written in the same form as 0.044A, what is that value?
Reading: 1A
